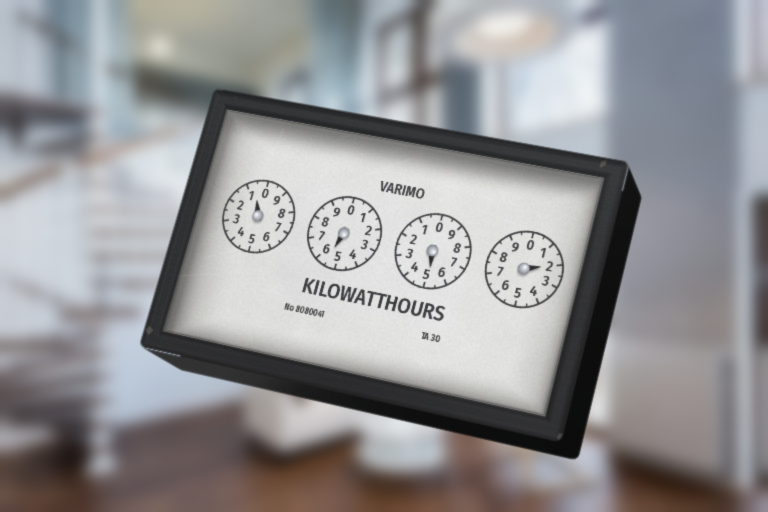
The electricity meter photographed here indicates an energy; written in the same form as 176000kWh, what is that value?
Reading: 552kWh
